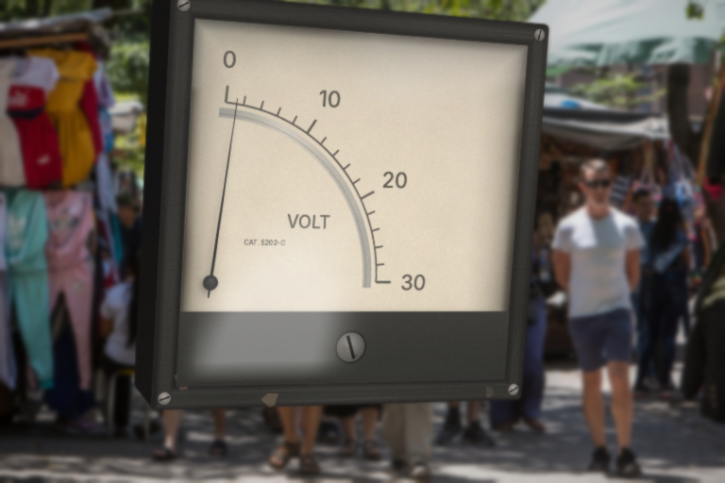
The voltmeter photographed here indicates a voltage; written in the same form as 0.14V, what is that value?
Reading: 1V
